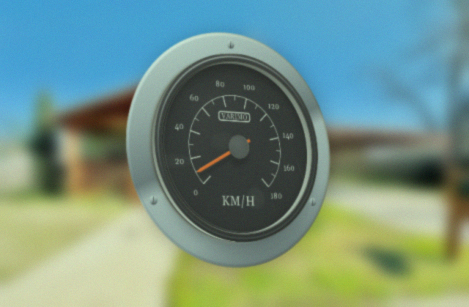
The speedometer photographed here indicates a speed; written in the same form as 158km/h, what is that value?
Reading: 10km/h
